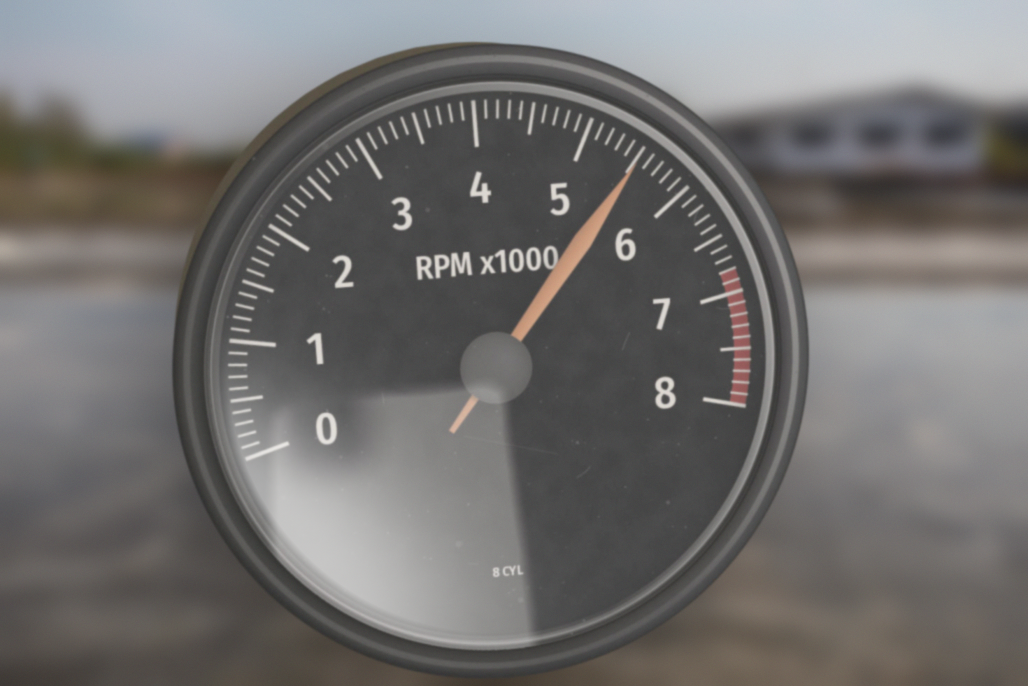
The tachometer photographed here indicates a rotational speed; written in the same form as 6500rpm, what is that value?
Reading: 5500rpm
